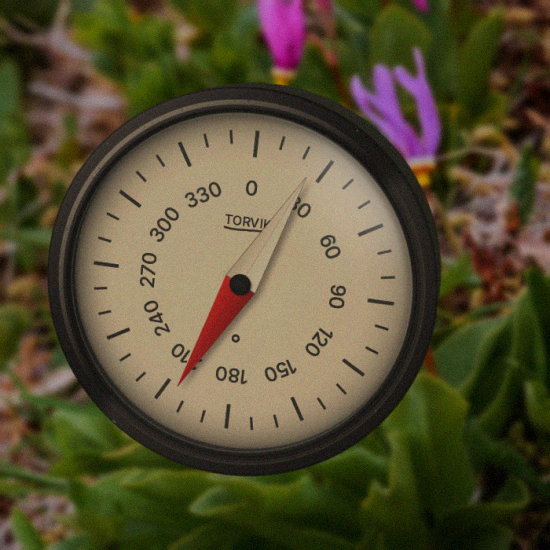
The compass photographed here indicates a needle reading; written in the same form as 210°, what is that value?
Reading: 205°
